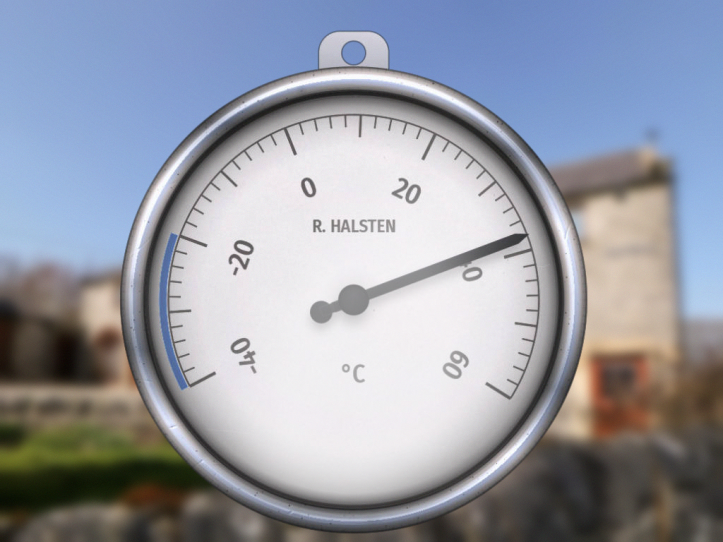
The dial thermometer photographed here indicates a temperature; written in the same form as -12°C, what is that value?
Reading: 38°C
